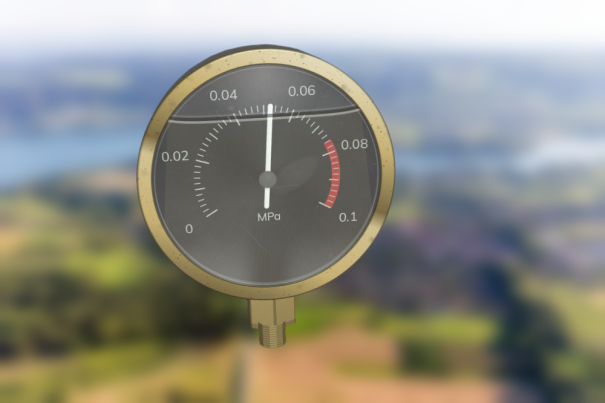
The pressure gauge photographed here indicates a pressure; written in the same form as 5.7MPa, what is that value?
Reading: 0.052MPa
